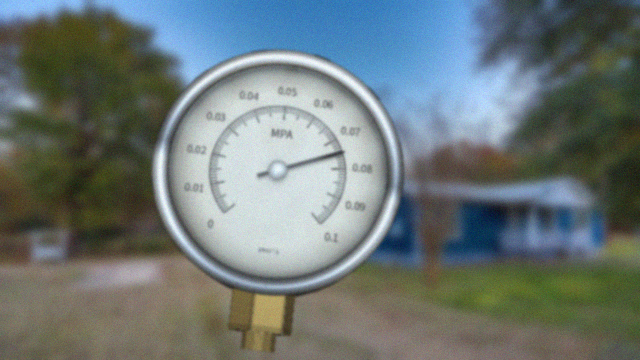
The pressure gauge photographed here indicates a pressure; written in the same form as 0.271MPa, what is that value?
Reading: 0.075MPa
